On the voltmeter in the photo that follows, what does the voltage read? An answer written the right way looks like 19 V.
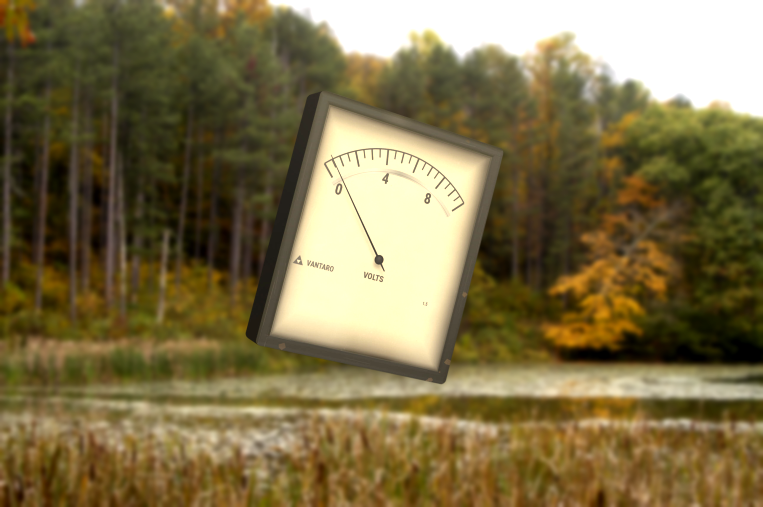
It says 0.5 V
